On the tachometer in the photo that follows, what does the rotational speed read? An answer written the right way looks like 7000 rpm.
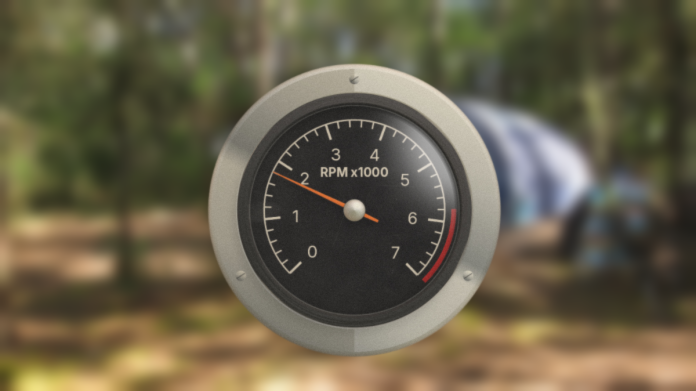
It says 1800 rpm
